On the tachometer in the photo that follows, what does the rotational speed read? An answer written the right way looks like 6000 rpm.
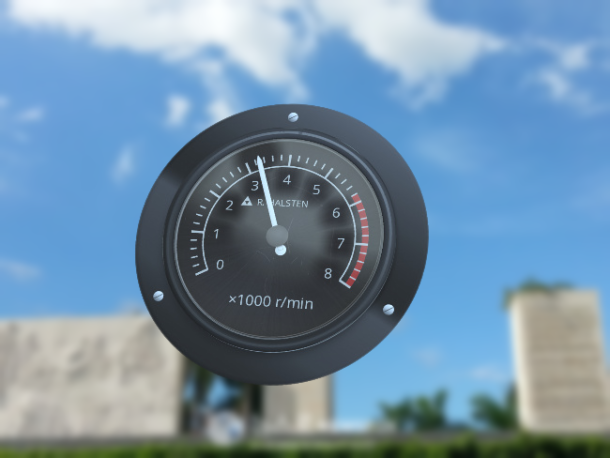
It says 3300 rpm
